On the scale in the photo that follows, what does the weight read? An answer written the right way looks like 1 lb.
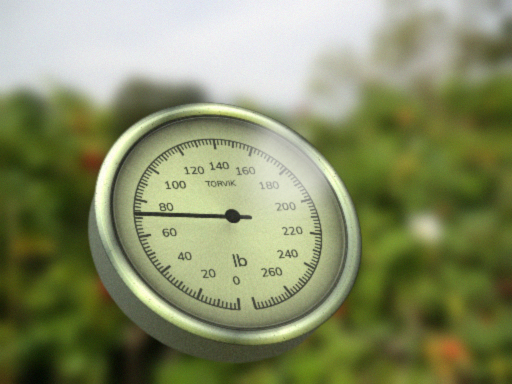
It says 70 lb
